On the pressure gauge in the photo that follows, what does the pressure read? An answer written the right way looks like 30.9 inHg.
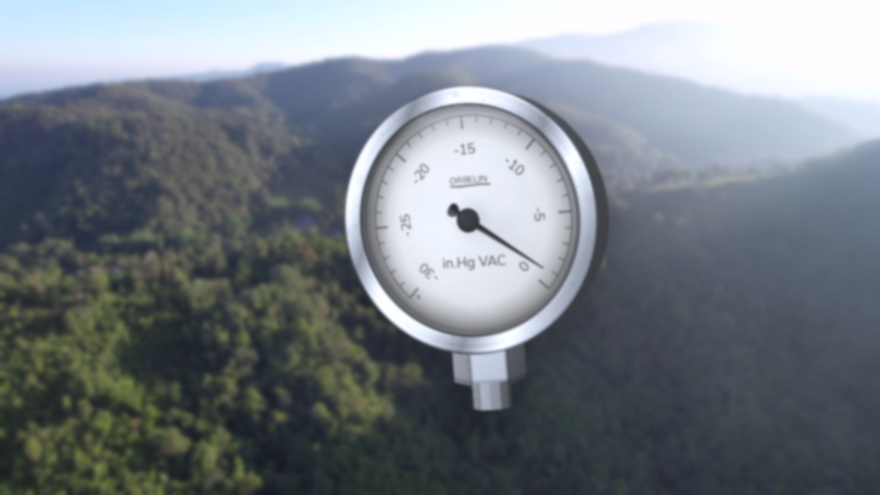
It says -1 inHg
